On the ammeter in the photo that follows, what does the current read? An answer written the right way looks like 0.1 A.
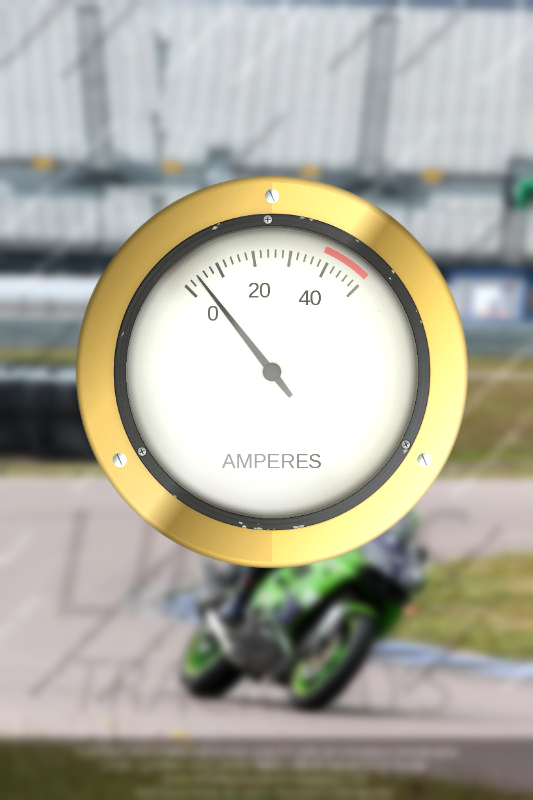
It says 4 A
